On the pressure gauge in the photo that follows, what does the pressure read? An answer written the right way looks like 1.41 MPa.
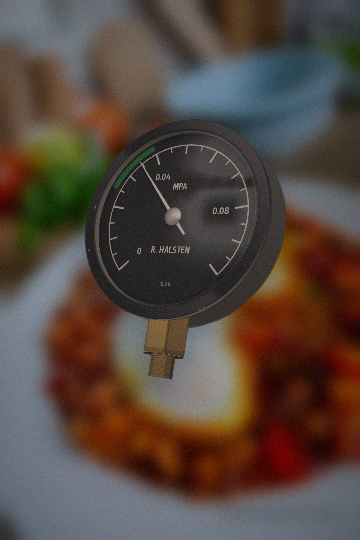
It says 0.035 MPa
